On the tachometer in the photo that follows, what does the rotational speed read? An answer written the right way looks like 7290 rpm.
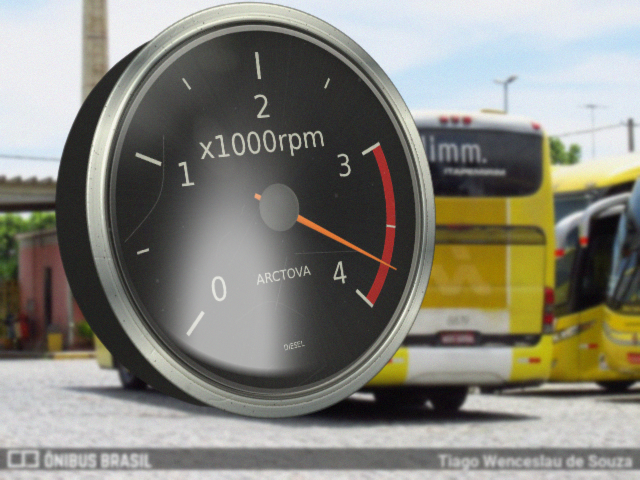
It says 3750 rpm
